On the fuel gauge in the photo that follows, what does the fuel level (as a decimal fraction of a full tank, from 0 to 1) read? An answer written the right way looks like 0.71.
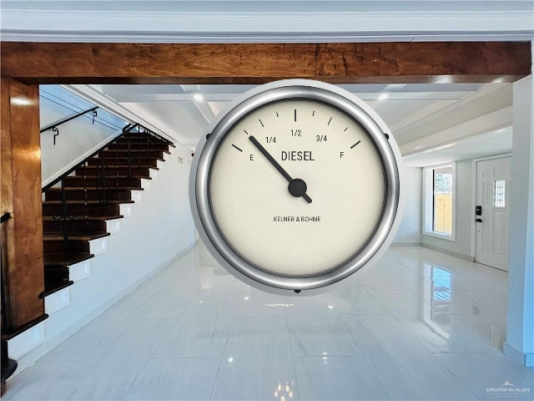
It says 0.125
